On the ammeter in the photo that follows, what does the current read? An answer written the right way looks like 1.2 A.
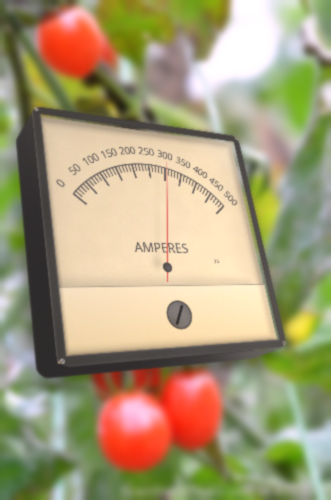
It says 300 A
